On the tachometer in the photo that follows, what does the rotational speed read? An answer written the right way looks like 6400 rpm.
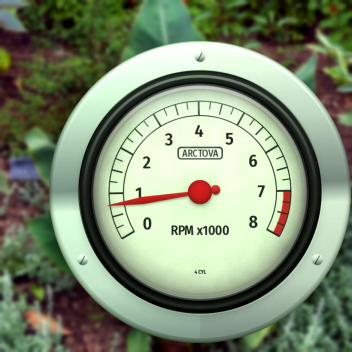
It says 750 rpm
